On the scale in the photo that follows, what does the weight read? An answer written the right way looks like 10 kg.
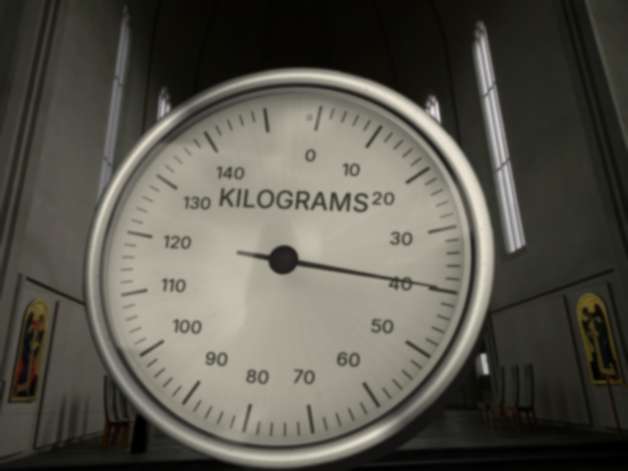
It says 40 kg
